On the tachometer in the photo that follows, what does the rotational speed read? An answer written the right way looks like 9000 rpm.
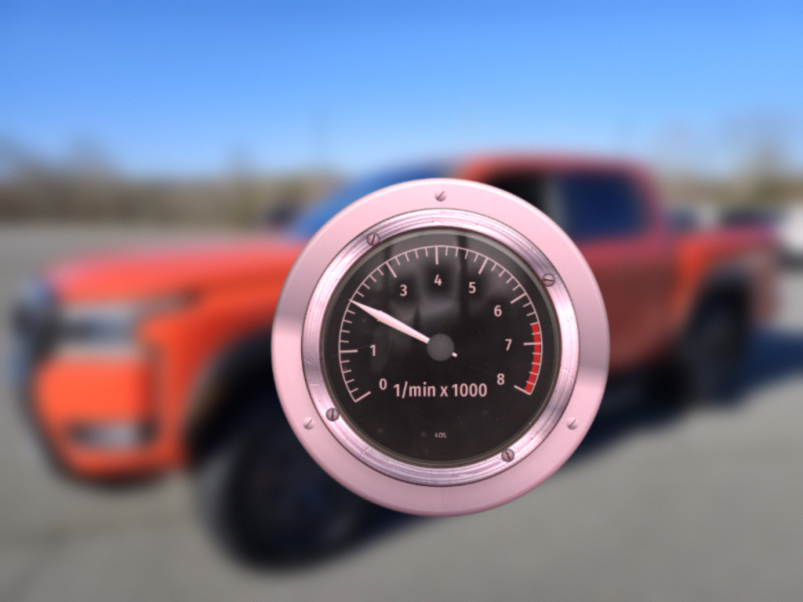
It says 2000 rpm
